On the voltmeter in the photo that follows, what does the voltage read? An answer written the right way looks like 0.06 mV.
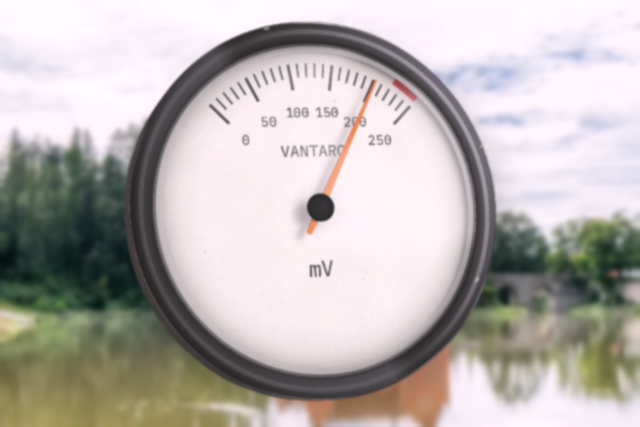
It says 200 mV
